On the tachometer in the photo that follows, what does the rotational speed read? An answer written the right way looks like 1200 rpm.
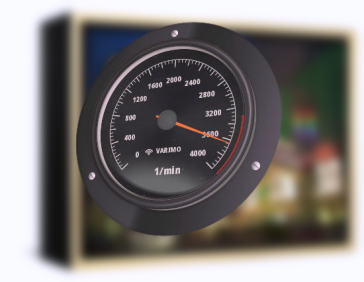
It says 3650 rpm
